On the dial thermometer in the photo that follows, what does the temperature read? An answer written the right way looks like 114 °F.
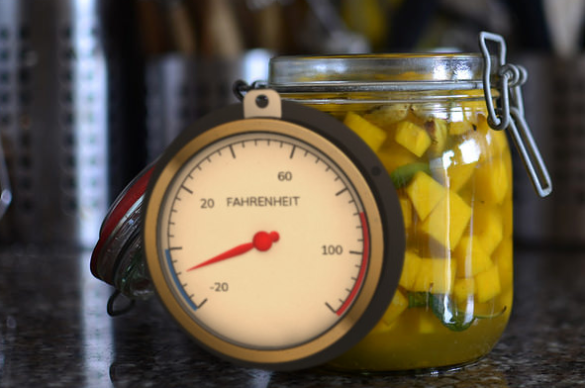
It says -8 °F
